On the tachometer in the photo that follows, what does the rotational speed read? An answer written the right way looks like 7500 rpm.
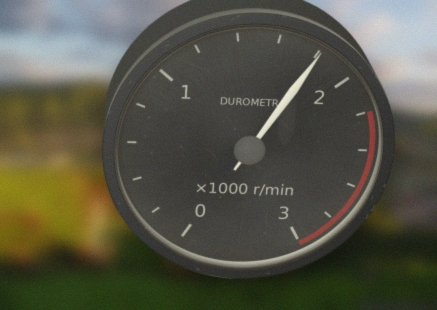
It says 1800 rpm
